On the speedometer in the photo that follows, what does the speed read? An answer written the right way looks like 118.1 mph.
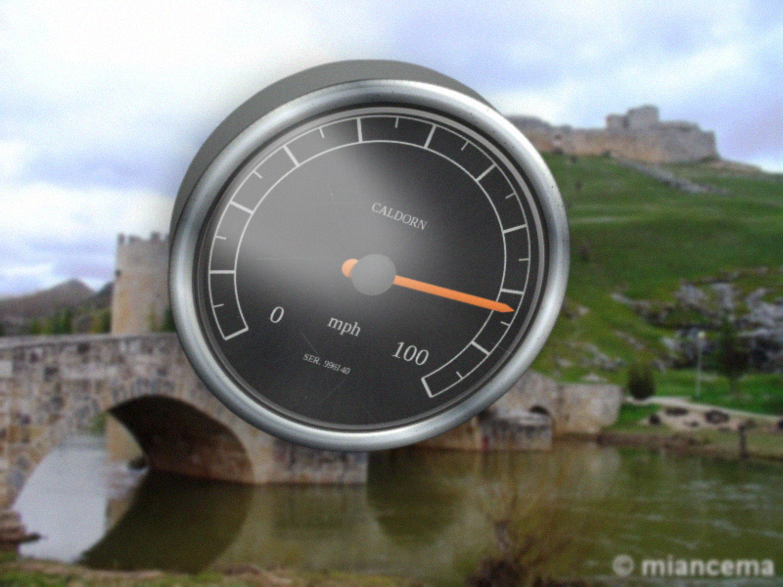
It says 82.5 mph
